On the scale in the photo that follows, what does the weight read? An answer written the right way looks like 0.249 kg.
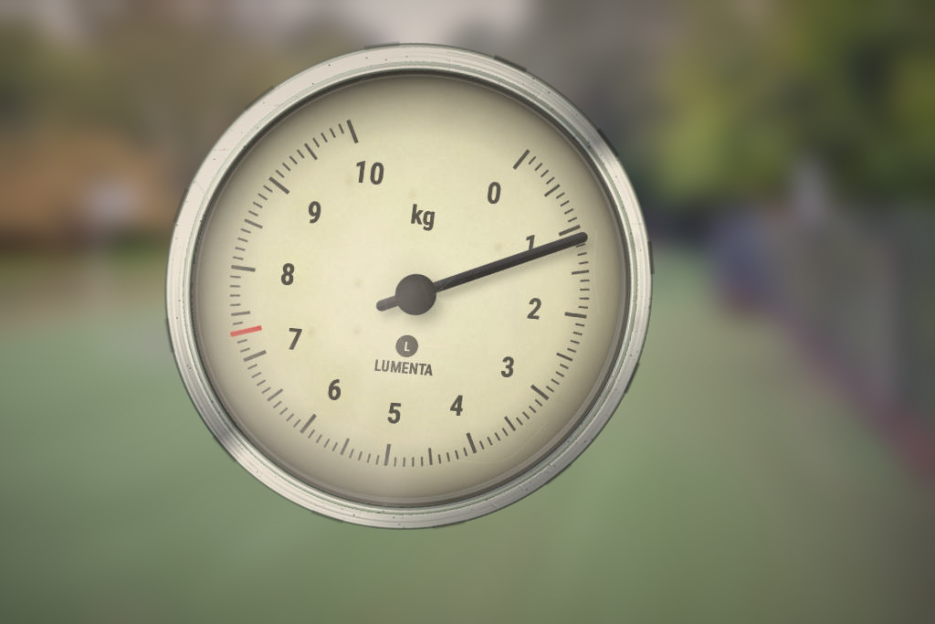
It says 1.1 kg
